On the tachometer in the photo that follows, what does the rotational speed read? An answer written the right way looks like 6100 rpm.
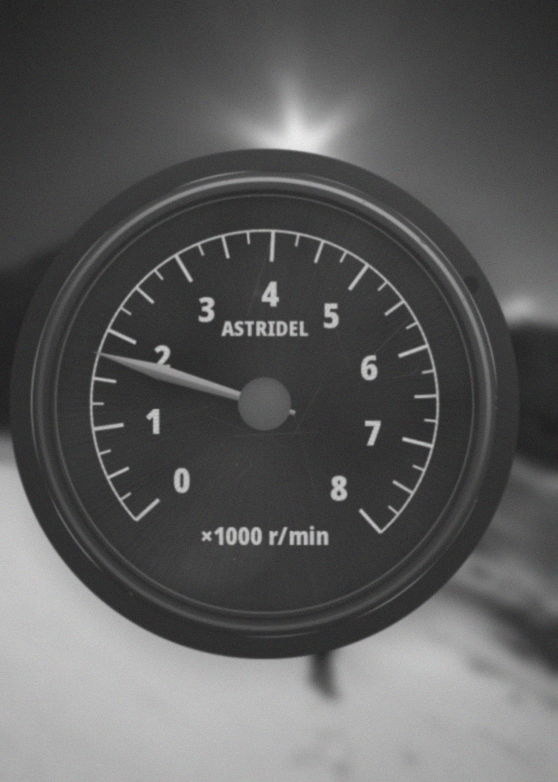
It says 1750 rpm
